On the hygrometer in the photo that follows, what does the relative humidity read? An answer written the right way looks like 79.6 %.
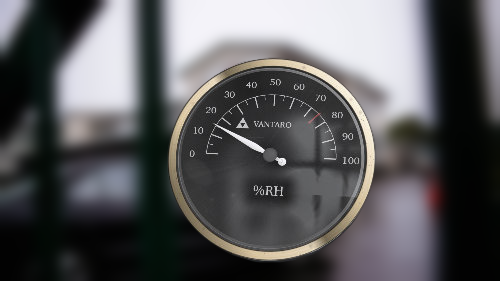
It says 15 %
